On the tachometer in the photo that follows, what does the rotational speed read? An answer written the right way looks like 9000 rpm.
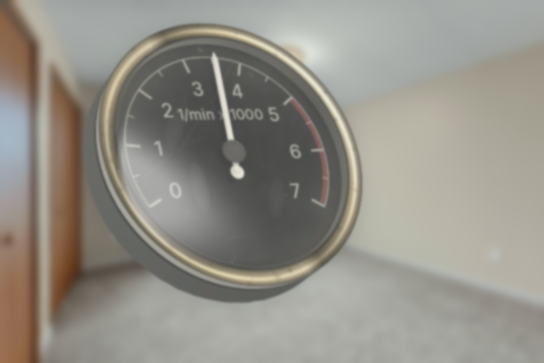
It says 3500 rpm
